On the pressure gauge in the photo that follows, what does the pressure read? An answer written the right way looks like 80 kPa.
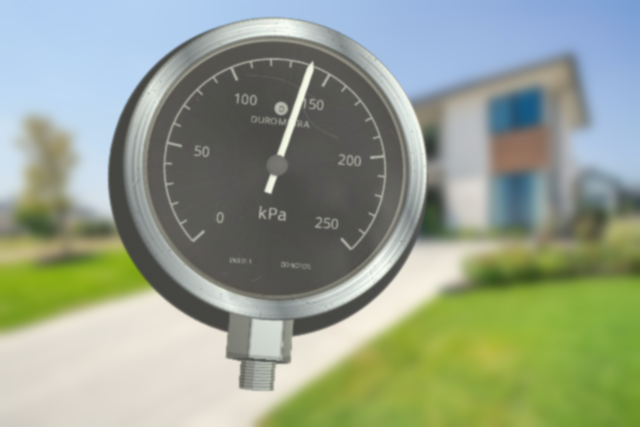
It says 140 kPa
